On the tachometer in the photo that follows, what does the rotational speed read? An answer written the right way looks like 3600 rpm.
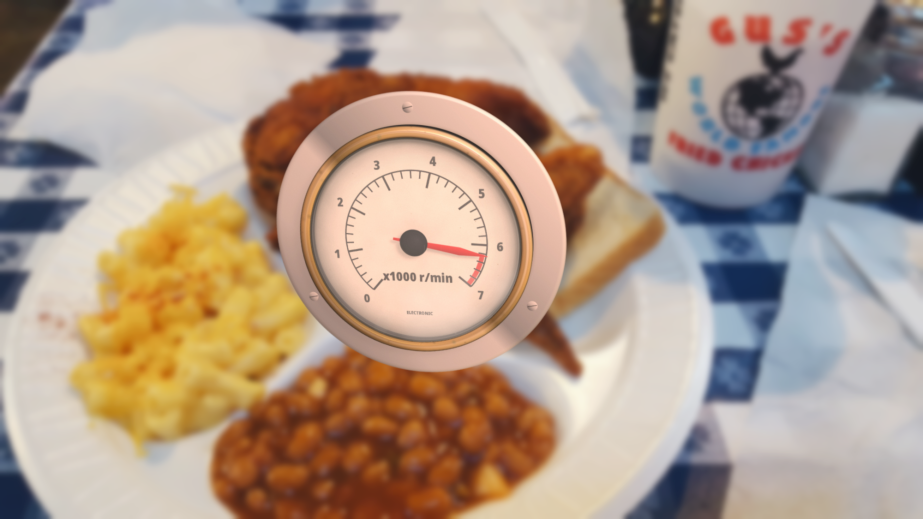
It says 6200 rpm
